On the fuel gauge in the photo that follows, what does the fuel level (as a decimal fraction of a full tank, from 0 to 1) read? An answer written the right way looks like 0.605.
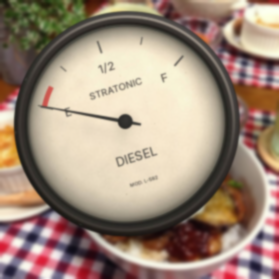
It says 0
